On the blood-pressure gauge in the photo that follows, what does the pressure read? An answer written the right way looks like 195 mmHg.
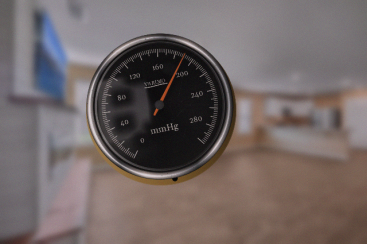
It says 190 mmHg
